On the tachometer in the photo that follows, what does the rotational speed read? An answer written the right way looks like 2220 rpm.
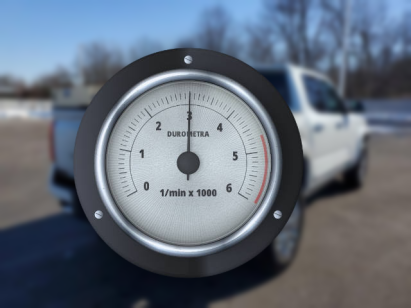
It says 3000 rpm
